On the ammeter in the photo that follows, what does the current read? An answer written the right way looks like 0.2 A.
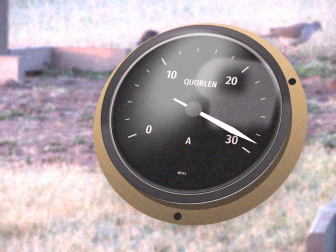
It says 29 A
